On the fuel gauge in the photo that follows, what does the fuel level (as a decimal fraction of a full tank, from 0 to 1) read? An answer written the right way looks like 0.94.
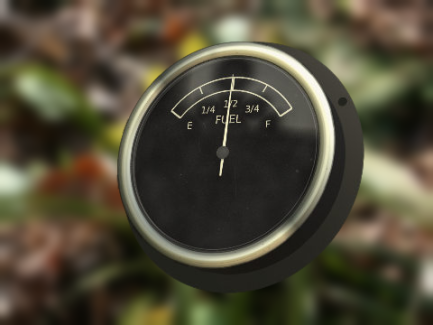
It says 0.5
